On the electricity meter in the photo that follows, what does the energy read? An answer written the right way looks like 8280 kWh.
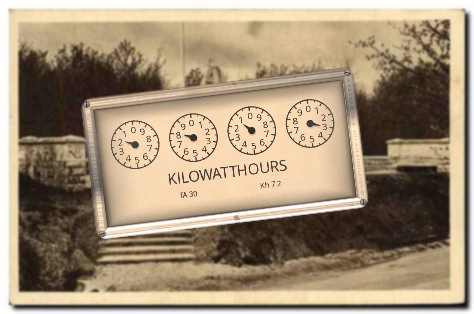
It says 1813 kWh
